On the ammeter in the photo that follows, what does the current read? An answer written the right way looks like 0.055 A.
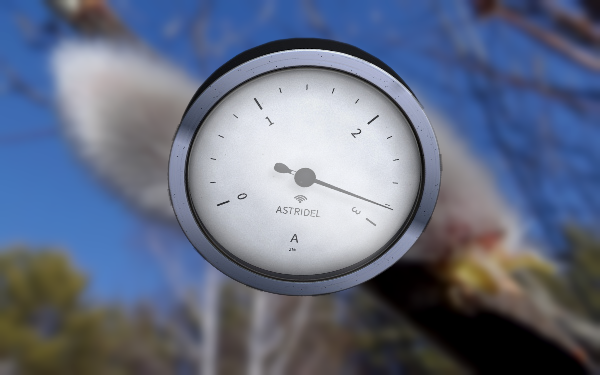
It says 2.8 A
